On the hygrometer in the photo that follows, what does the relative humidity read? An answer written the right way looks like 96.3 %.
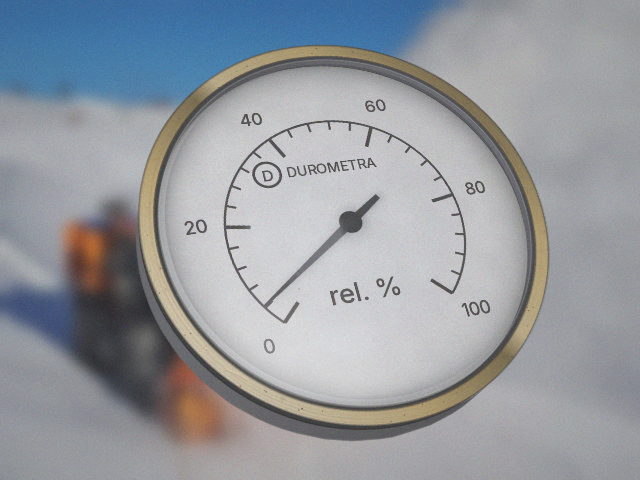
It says 4 %
